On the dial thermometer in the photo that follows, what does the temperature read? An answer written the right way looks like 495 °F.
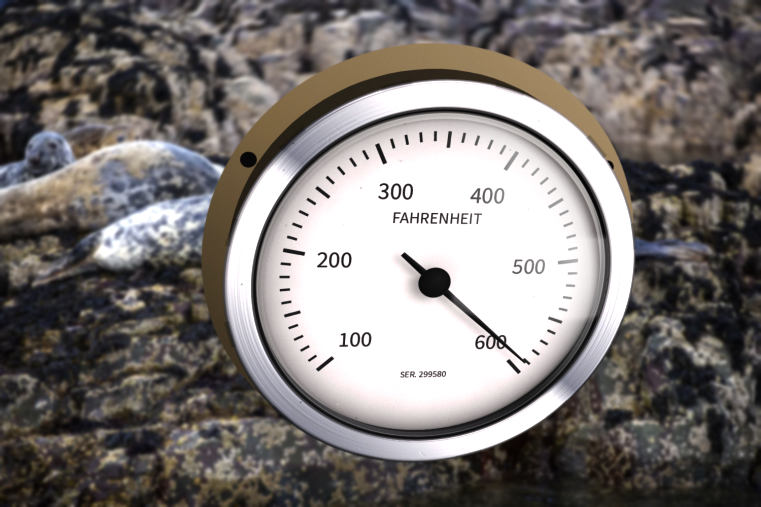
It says 590 °F
